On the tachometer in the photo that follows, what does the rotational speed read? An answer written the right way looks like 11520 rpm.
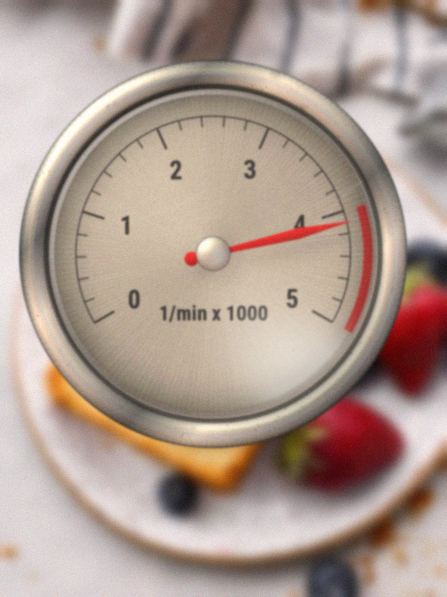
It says 4100 rpm
